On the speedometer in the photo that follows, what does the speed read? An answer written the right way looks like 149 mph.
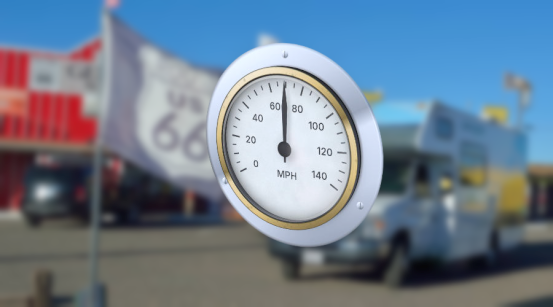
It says 70 mph
